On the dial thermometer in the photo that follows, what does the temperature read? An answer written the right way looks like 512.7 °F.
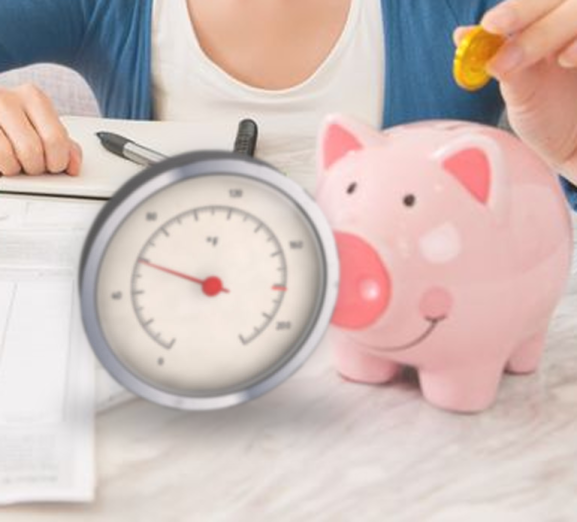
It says 60 °F
